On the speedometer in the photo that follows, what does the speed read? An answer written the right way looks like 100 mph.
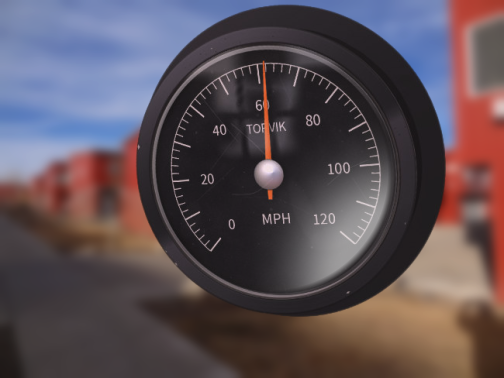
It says 62 mph
